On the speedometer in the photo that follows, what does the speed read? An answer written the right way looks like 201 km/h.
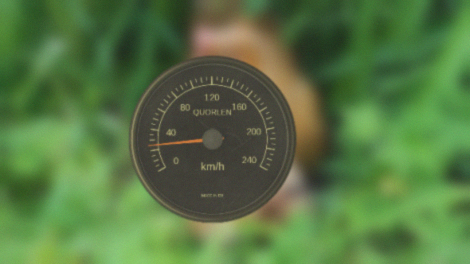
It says 25 km/h
